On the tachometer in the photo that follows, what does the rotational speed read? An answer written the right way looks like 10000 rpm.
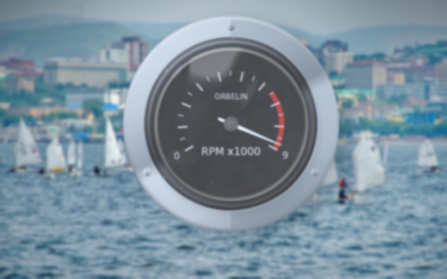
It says 8750 rpm
